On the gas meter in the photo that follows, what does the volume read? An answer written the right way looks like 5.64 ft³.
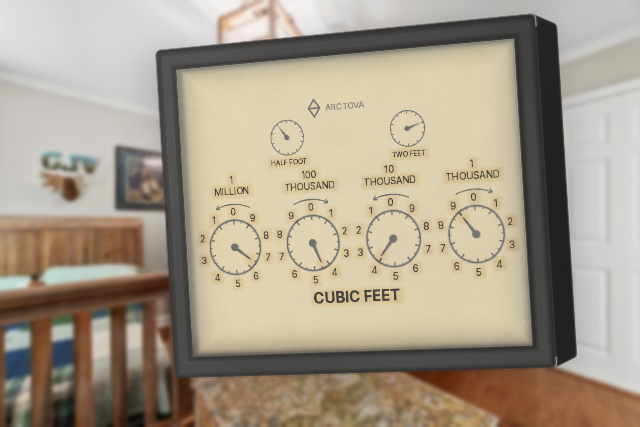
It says 643900 ft³
